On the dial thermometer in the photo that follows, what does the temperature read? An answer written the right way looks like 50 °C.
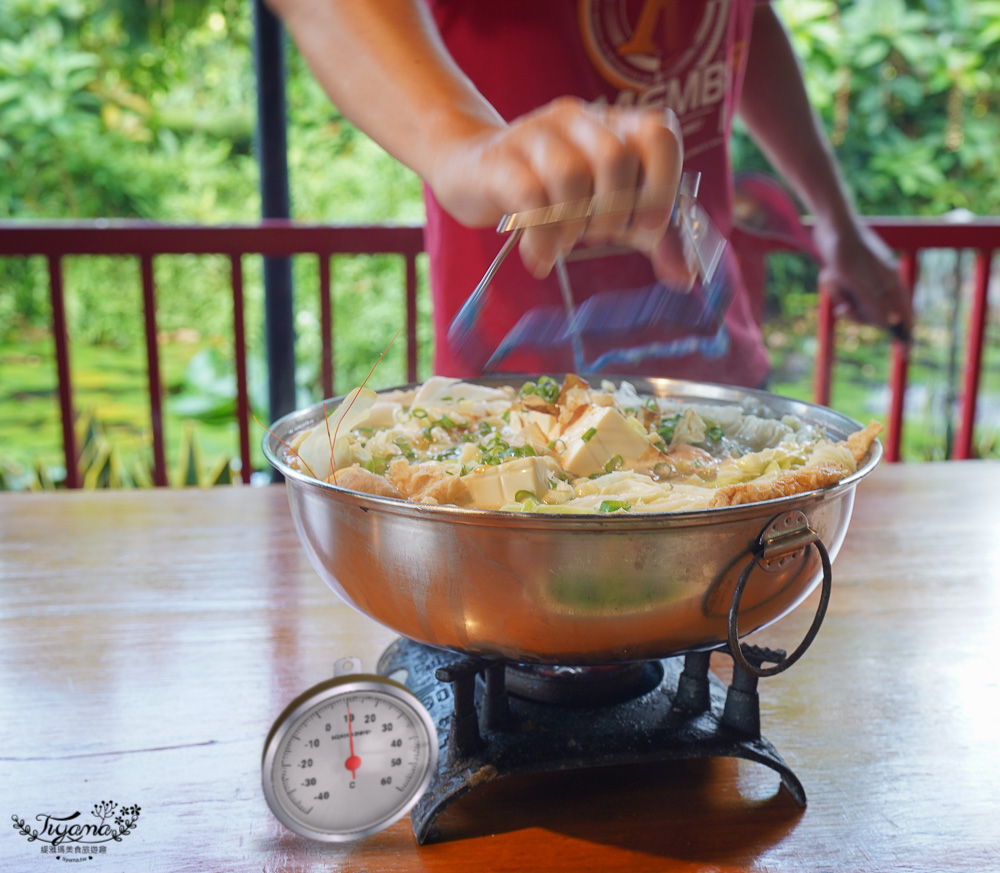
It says 10 °C
